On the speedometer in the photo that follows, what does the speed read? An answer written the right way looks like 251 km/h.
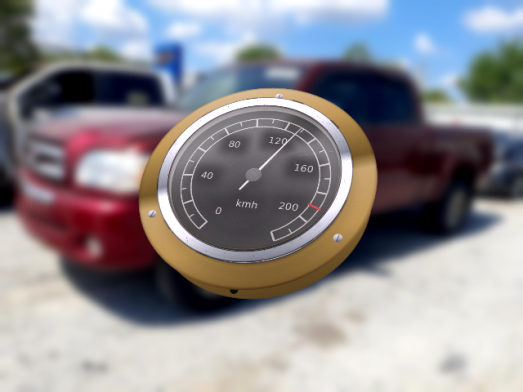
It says 130 km/h
